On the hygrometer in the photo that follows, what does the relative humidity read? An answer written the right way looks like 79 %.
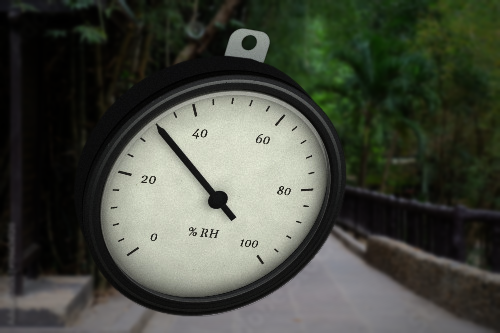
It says 32 %
